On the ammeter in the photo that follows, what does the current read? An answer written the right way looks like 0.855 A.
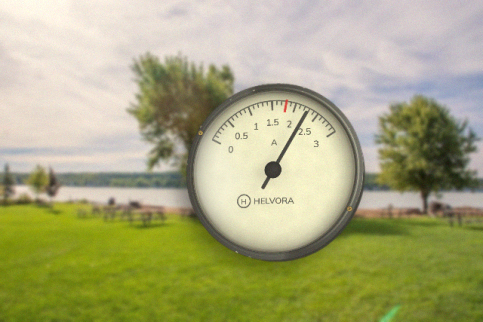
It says 2.3 A
